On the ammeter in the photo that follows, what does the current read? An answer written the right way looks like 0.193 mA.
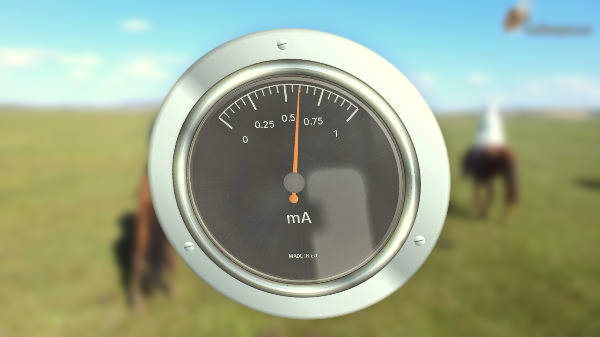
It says 0.6 mA
